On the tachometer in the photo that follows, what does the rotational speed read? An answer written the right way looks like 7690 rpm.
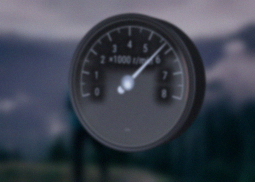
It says 5750 rpm
